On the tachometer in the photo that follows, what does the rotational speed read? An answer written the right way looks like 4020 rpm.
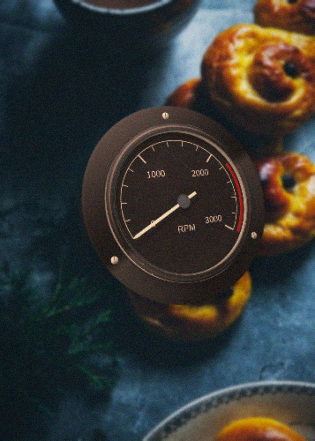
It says 0 rpm
